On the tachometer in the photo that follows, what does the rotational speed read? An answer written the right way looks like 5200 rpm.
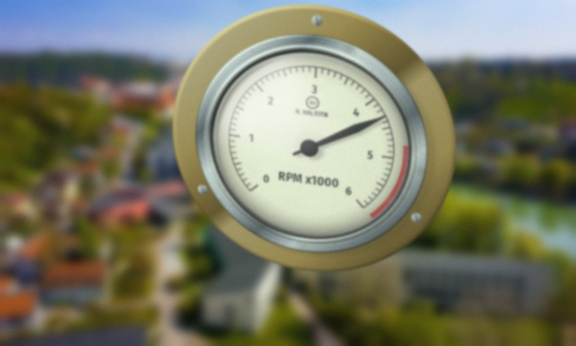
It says 4300 rpm
